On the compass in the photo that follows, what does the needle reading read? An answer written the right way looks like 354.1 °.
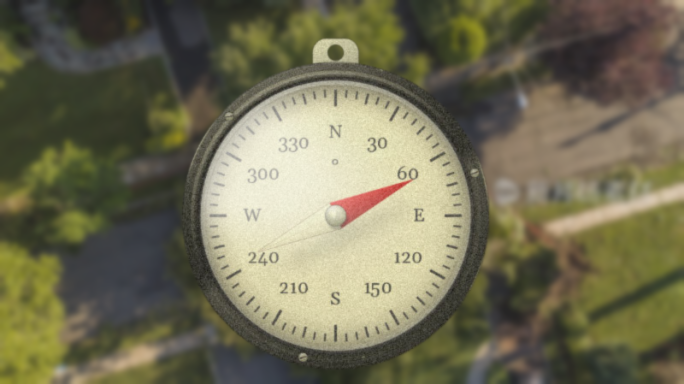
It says 65 °
